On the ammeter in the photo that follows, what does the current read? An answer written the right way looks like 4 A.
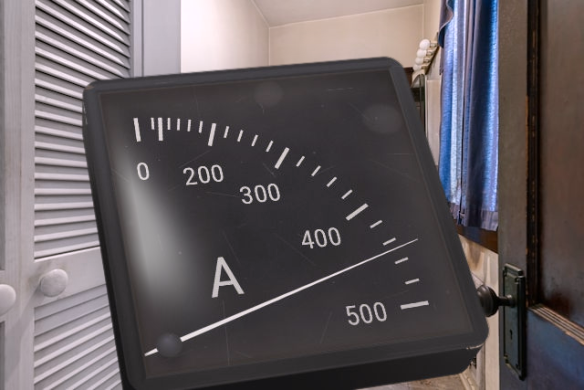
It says 450 A
